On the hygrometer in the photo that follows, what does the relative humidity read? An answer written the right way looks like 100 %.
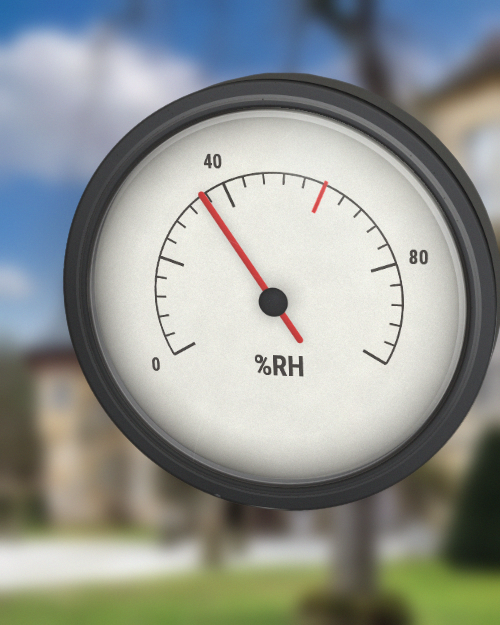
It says 36 %
